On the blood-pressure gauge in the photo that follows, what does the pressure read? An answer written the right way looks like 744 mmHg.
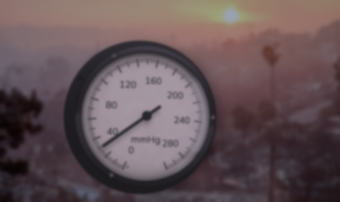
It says 30 mmHg
